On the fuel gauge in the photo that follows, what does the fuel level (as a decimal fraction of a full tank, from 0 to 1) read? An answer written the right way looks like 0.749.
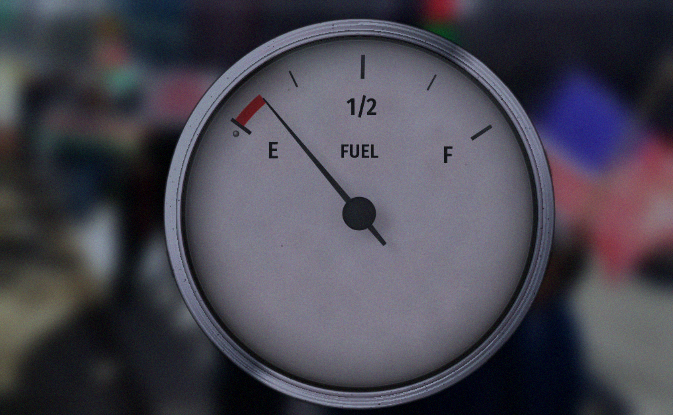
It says 0.125
